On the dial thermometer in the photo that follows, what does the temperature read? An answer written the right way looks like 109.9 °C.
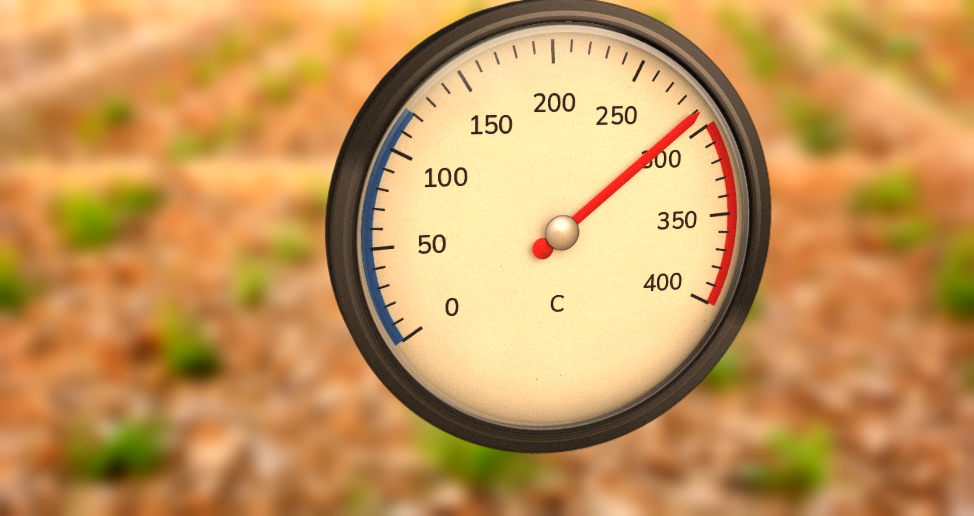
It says 290 °C
